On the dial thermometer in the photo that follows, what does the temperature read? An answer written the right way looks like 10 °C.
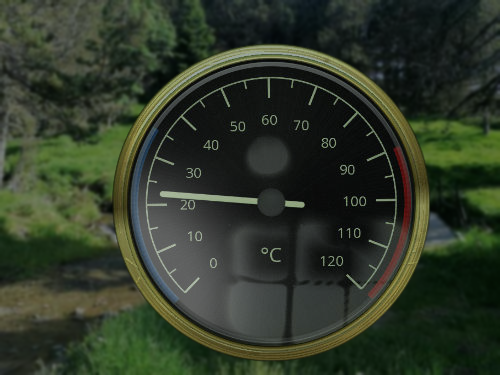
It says 22.5 °C
